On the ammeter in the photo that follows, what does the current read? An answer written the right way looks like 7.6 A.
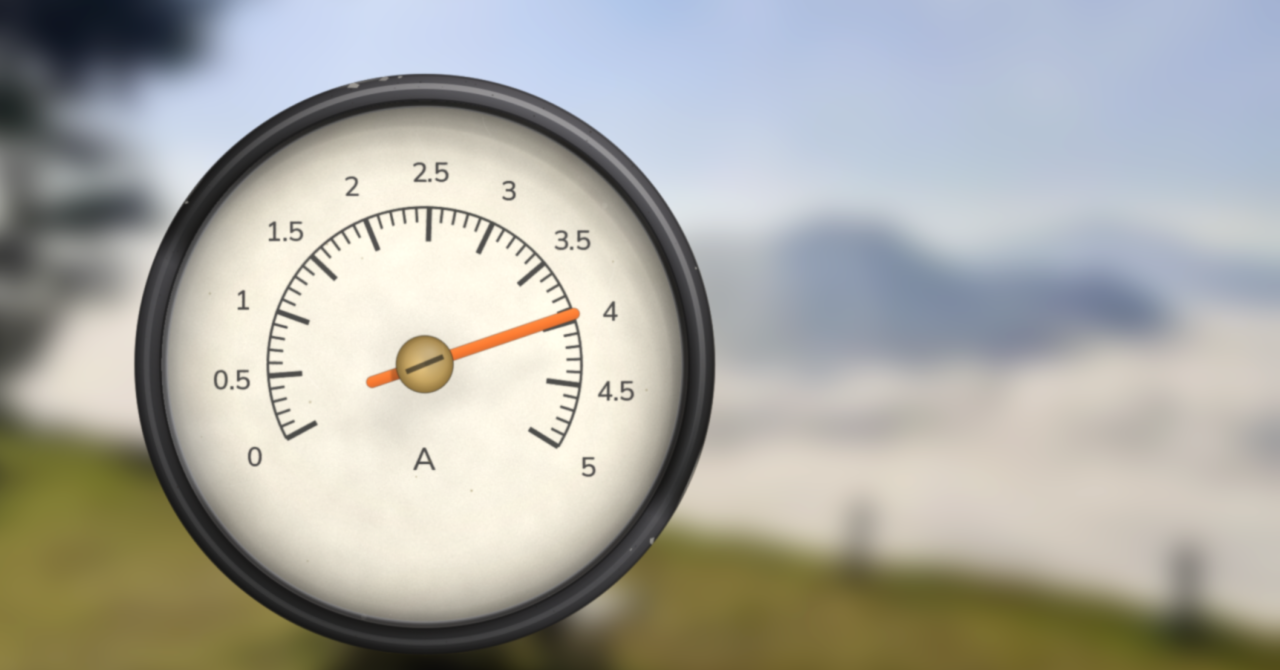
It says 3.95 A
